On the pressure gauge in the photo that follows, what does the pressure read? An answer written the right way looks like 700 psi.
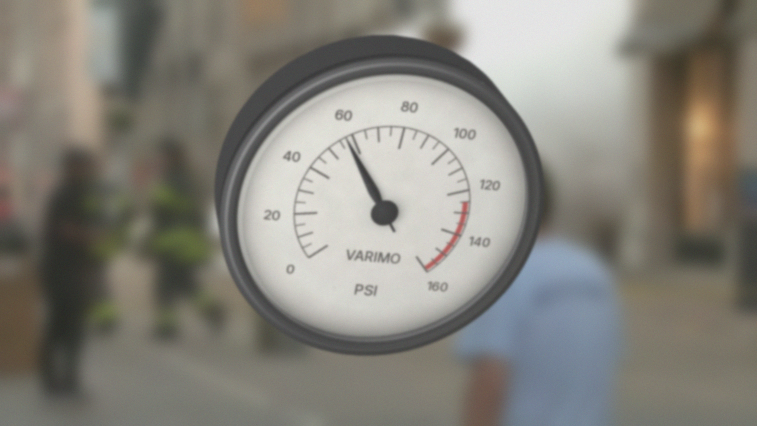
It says 57.5 psi
